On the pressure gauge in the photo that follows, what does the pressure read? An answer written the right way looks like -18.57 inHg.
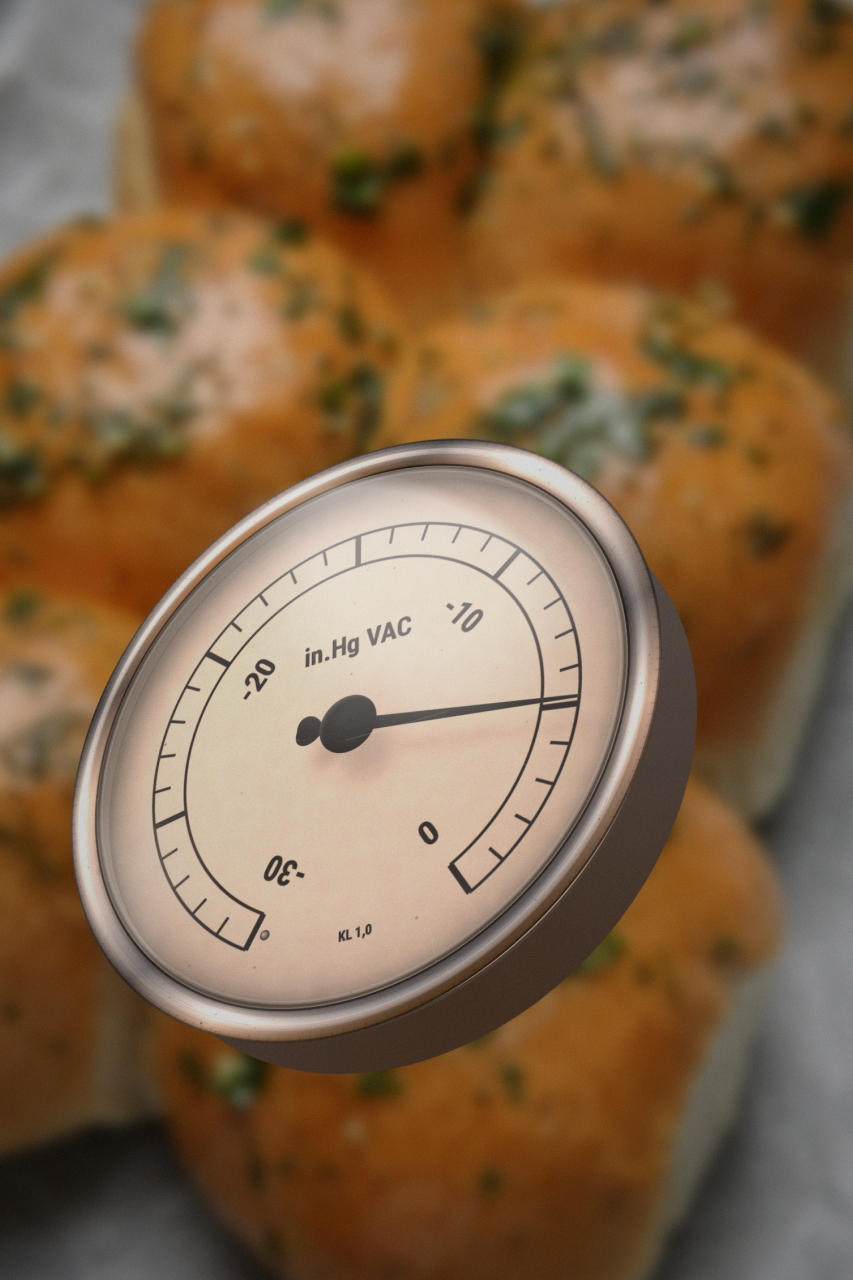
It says -5 inHg
